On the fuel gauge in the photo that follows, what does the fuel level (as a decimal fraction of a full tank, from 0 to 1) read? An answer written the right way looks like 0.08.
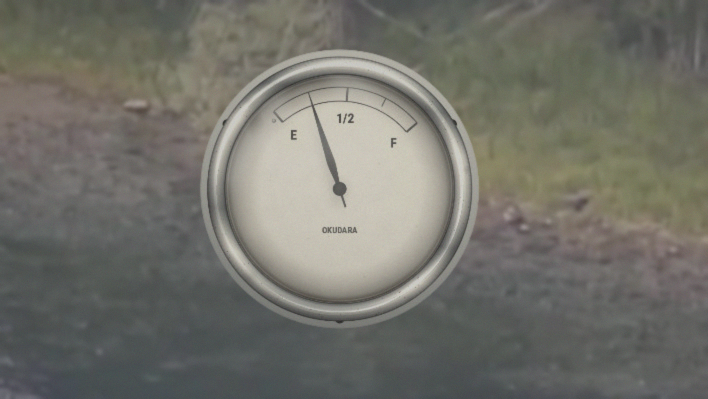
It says 0.25
